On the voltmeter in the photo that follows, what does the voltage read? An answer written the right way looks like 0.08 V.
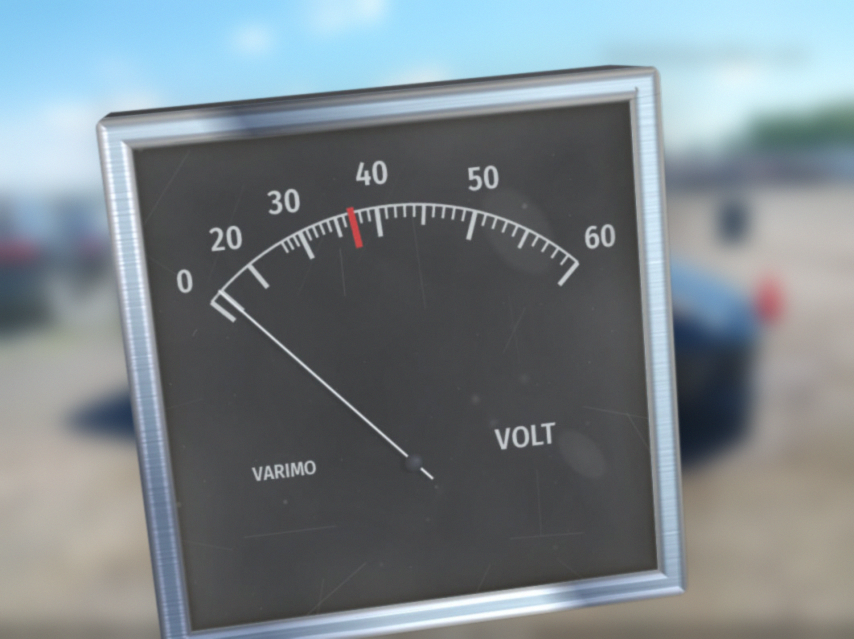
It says 10 V
